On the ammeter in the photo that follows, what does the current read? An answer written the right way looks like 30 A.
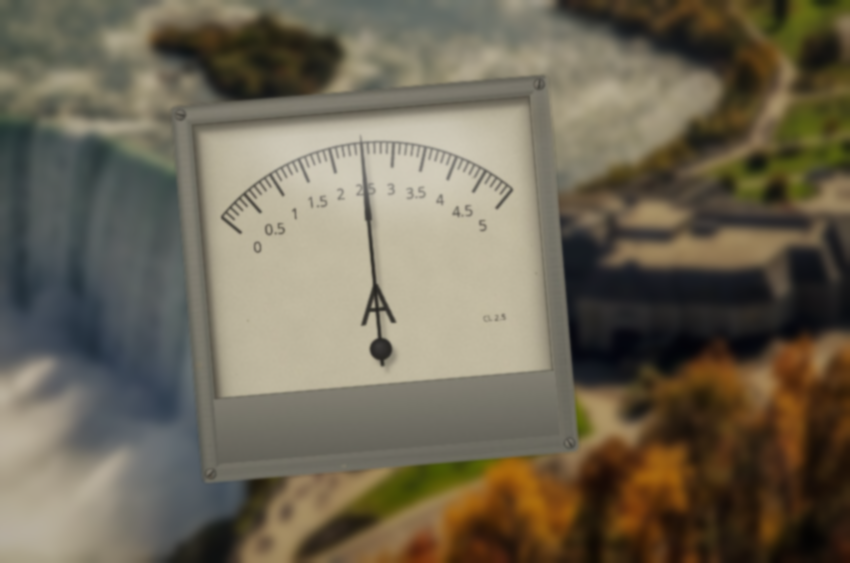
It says 2.5 A
